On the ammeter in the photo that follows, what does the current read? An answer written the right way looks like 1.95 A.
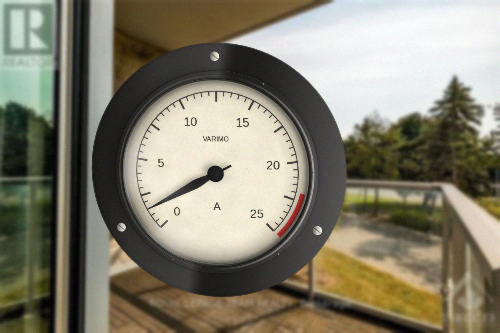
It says 1.5 A
